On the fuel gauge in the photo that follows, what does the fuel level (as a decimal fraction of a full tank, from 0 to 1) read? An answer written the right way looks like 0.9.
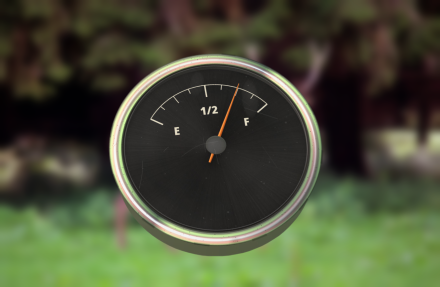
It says 0.75
